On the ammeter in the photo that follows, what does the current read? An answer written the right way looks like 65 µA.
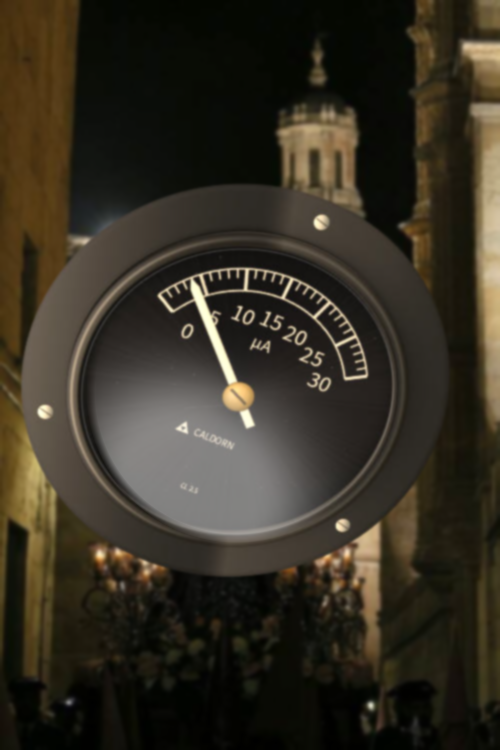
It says 4 µA
